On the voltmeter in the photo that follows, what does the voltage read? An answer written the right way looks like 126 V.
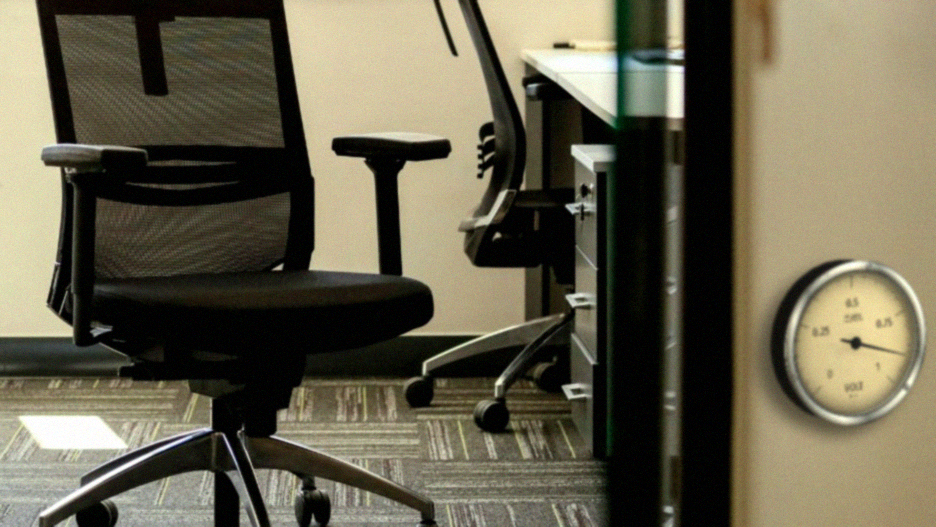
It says 0.9 V
